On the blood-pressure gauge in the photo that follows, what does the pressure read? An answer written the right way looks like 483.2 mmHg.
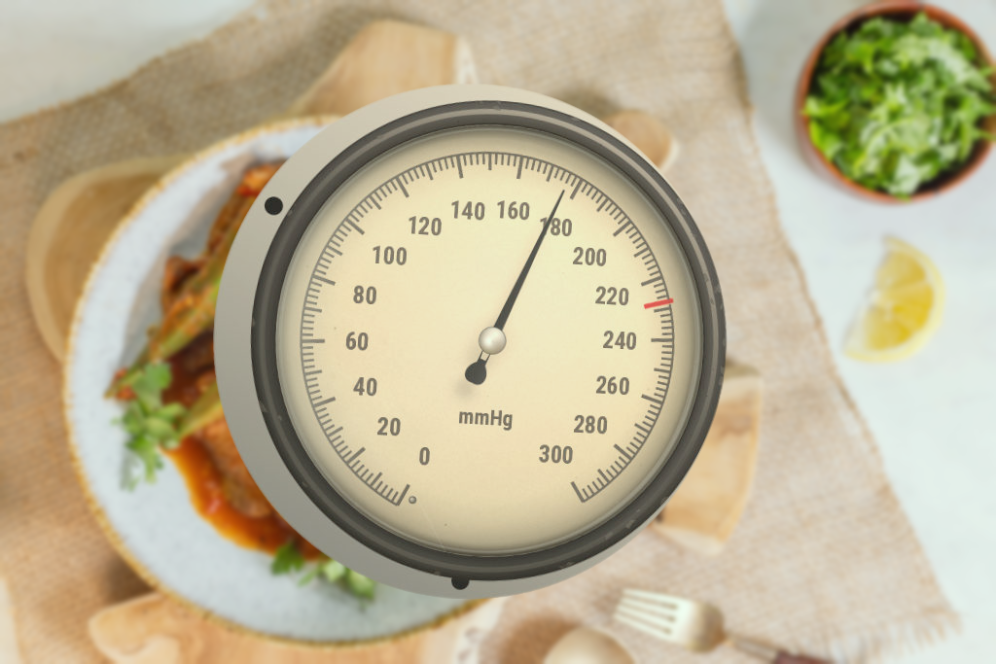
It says 176 mmHg
